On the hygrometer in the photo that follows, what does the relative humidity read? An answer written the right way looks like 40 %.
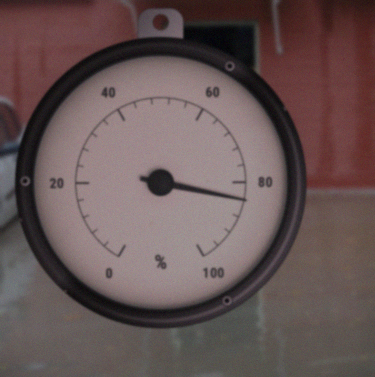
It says 84 %
